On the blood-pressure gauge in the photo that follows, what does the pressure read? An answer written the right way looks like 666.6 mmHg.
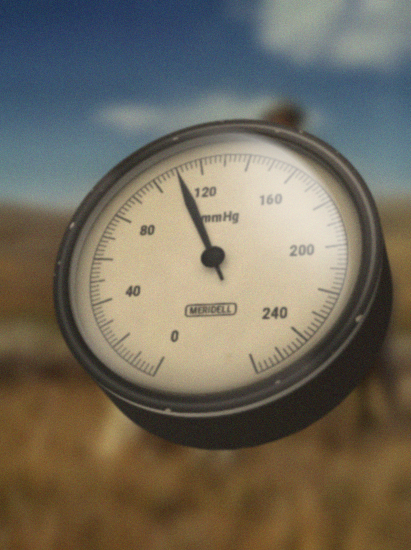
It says 110 mmHg
